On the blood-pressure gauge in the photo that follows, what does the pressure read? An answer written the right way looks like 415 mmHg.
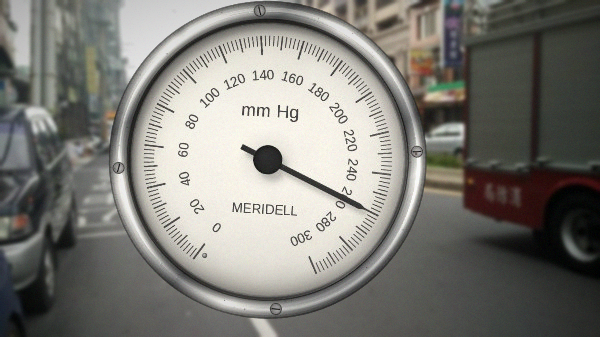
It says 260 mmHg
